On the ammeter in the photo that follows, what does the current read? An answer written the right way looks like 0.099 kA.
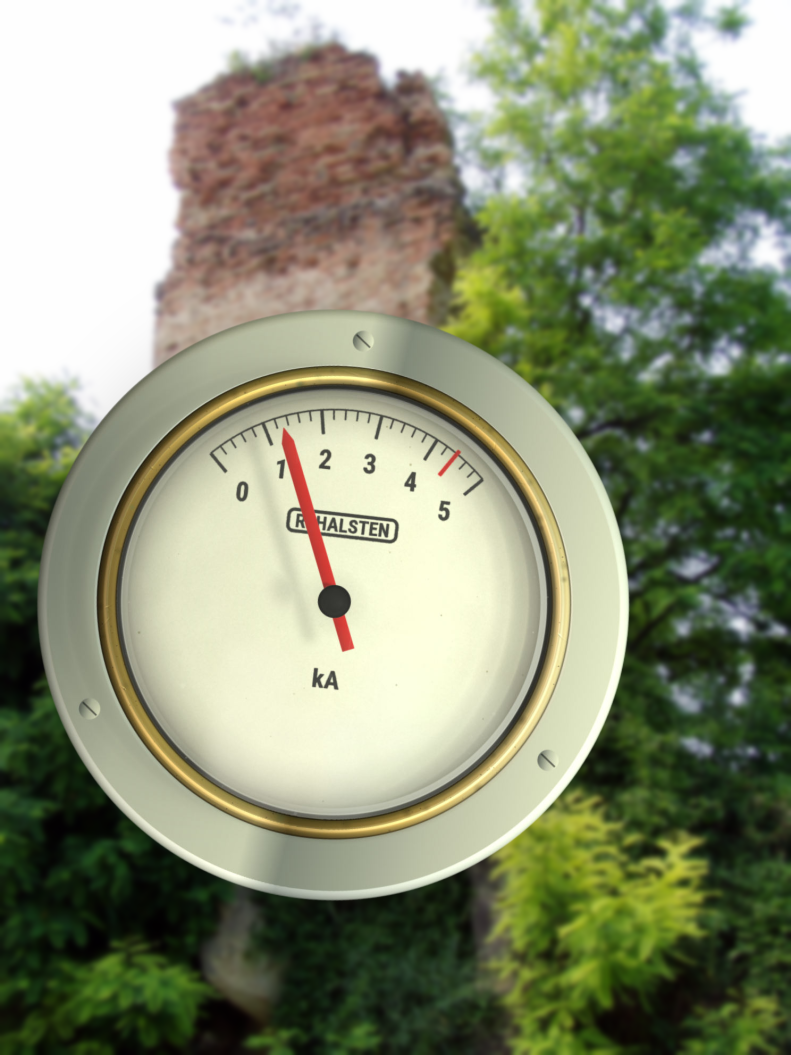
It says 1.3 kA
